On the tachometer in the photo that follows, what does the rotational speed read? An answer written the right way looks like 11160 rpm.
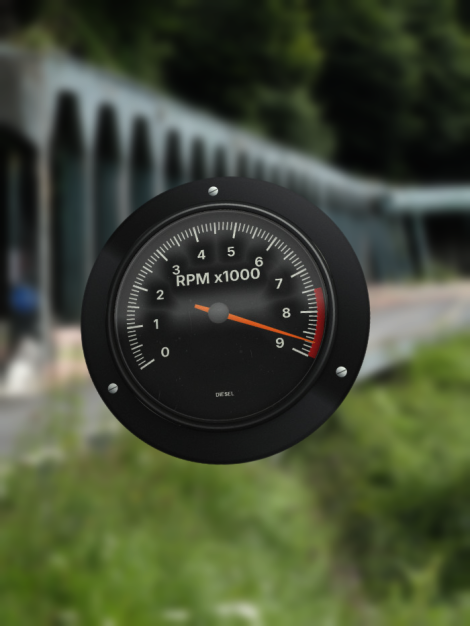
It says 8700 rpm
